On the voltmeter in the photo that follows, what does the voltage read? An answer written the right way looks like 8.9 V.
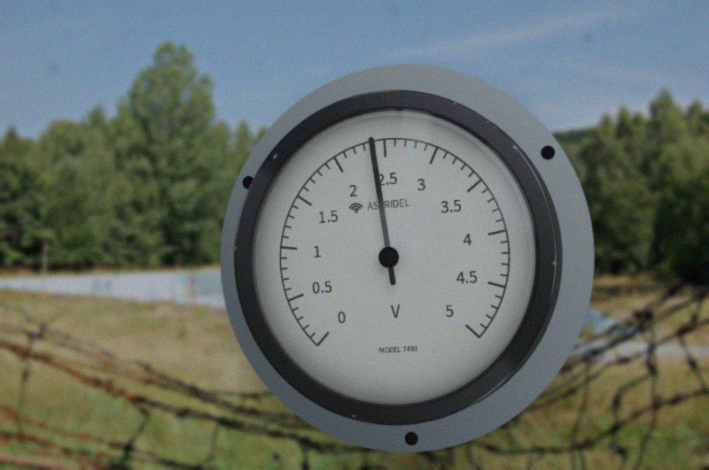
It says 2.4 V
